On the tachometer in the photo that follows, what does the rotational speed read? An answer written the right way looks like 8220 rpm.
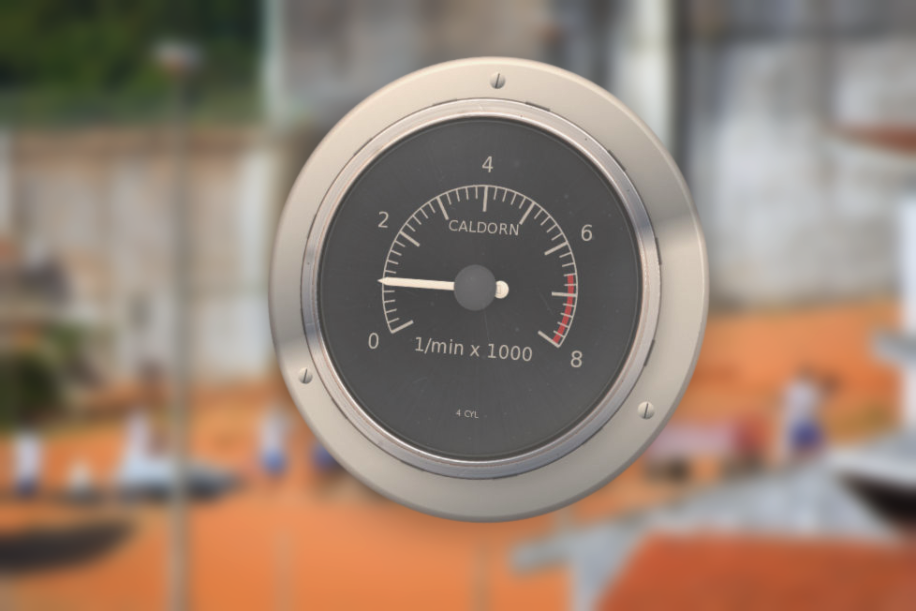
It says 1000 rpm
